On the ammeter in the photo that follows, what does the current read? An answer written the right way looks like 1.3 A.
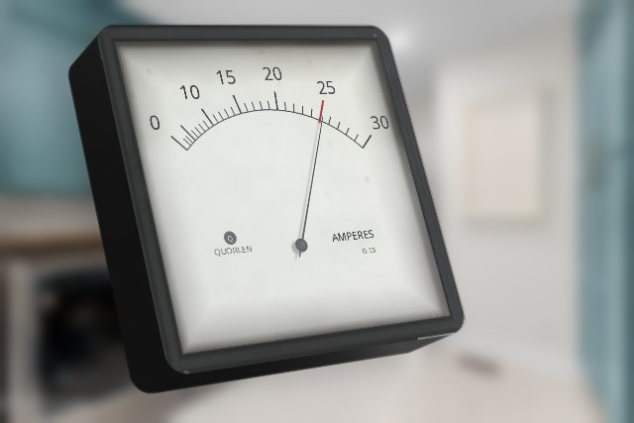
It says 25 A
